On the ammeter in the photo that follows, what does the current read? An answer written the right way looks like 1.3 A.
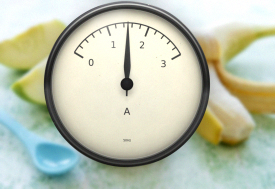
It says 1.5 A
